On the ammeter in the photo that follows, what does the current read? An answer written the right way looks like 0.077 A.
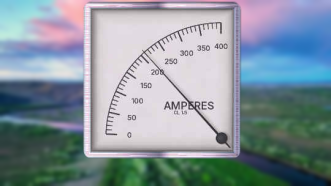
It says 210 A
